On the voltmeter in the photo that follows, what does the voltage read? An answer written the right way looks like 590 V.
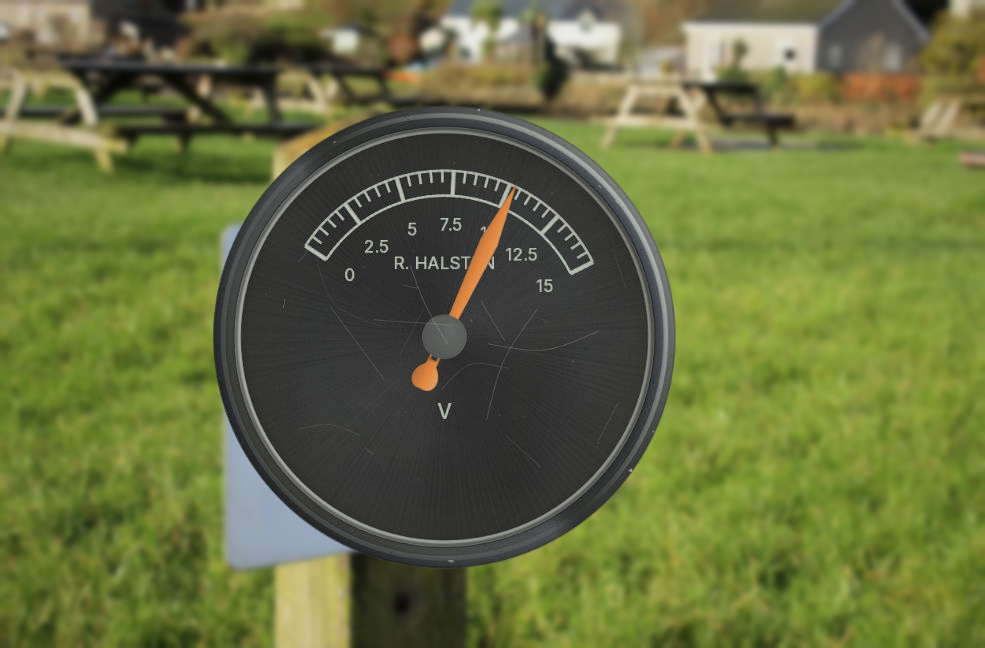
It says 10.25 V
